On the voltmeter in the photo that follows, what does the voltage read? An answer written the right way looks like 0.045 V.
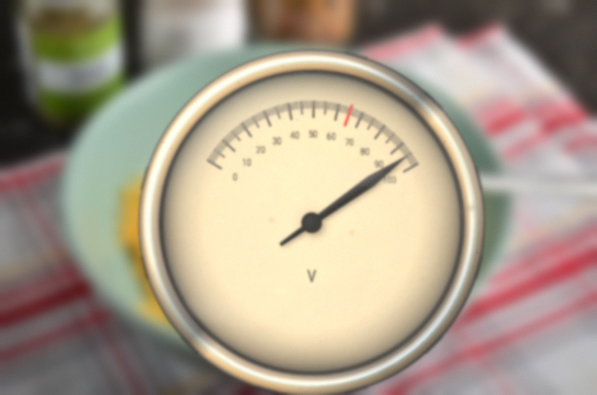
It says 95 V
